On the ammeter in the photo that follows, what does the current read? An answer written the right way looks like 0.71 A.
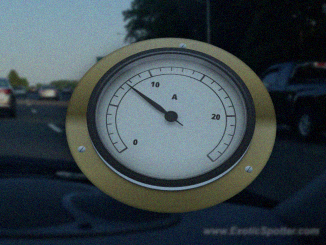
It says 7.5 A
